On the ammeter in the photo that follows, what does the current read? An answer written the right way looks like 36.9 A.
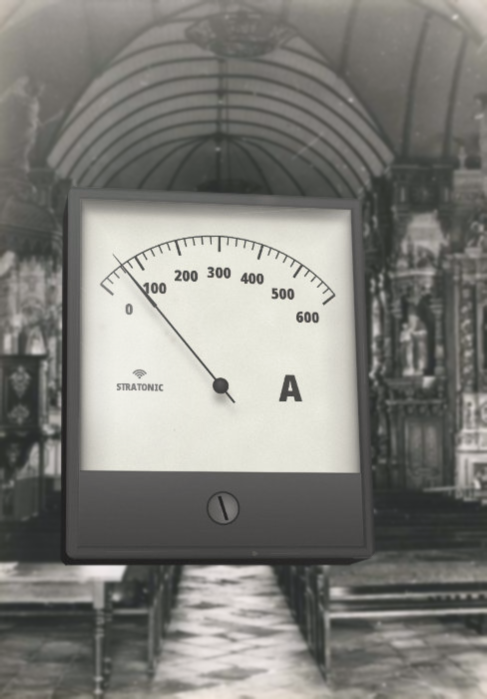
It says 60 A
